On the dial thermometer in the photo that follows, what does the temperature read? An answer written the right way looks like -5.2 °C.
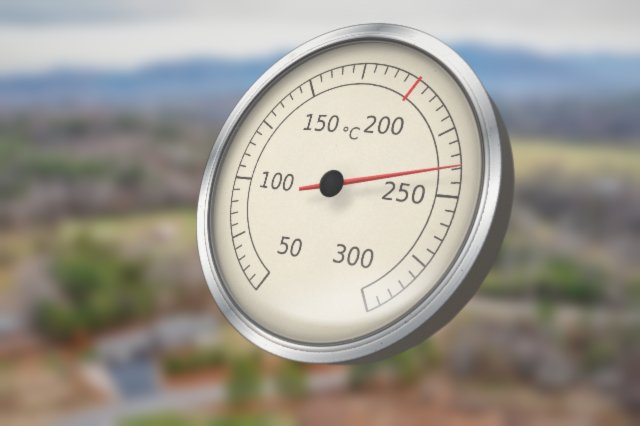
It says 240 °C
